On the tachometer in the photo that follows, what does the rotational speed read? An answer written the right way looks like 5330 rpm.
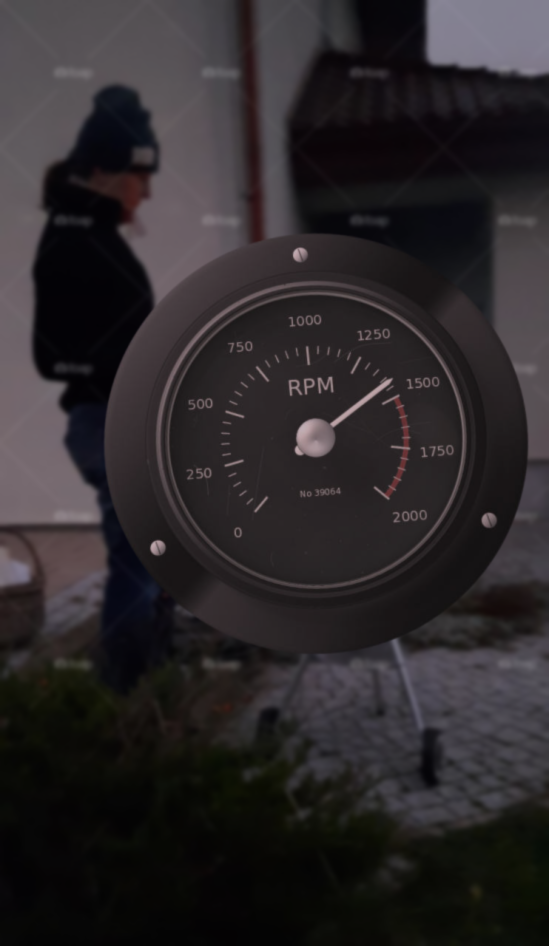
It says 1425 rpm
